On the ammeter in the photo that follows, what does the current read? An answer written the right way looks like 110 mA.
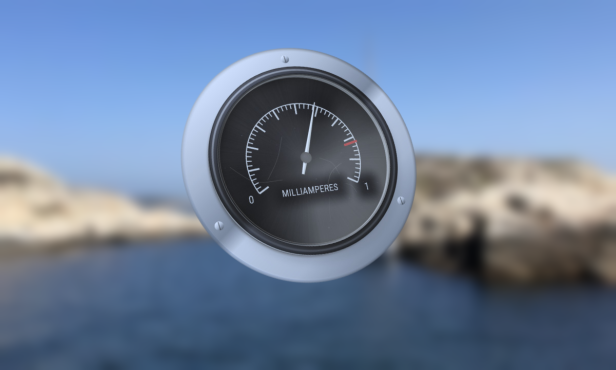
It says 0.58 mA
